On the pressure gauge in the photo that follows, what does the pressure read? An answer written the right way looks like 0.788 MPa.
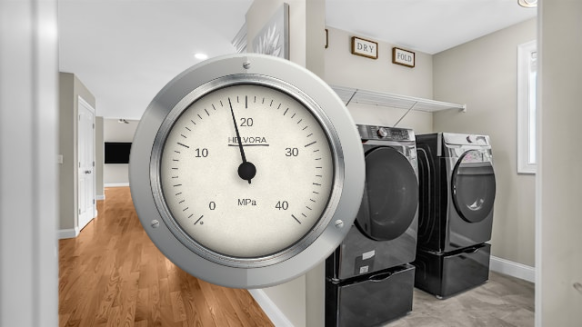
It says 18 MPa
